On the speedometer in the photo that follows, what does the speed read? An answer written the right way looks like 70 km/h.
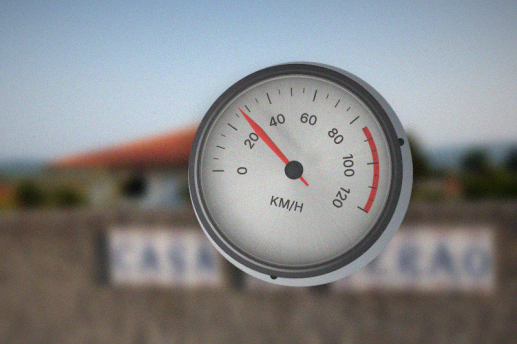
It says 27.5 km/h
